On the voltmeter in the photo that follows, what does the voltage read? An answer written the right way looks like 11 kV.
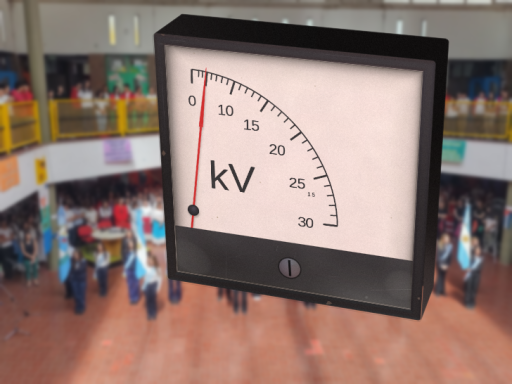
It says 5 kV
